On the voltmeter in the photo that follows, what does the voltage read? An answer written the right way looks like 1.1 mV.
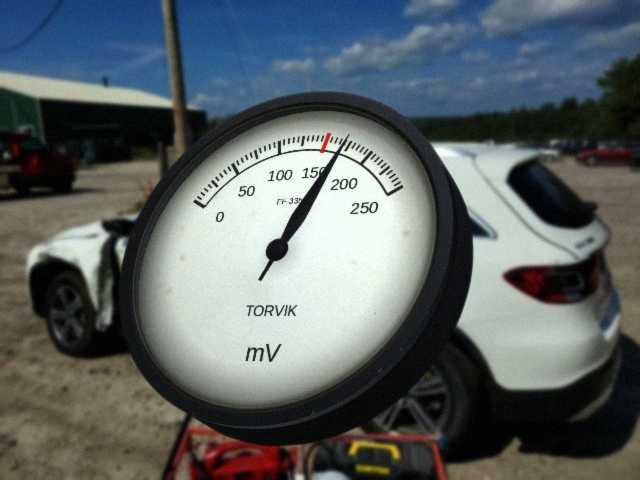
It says 175 mV
